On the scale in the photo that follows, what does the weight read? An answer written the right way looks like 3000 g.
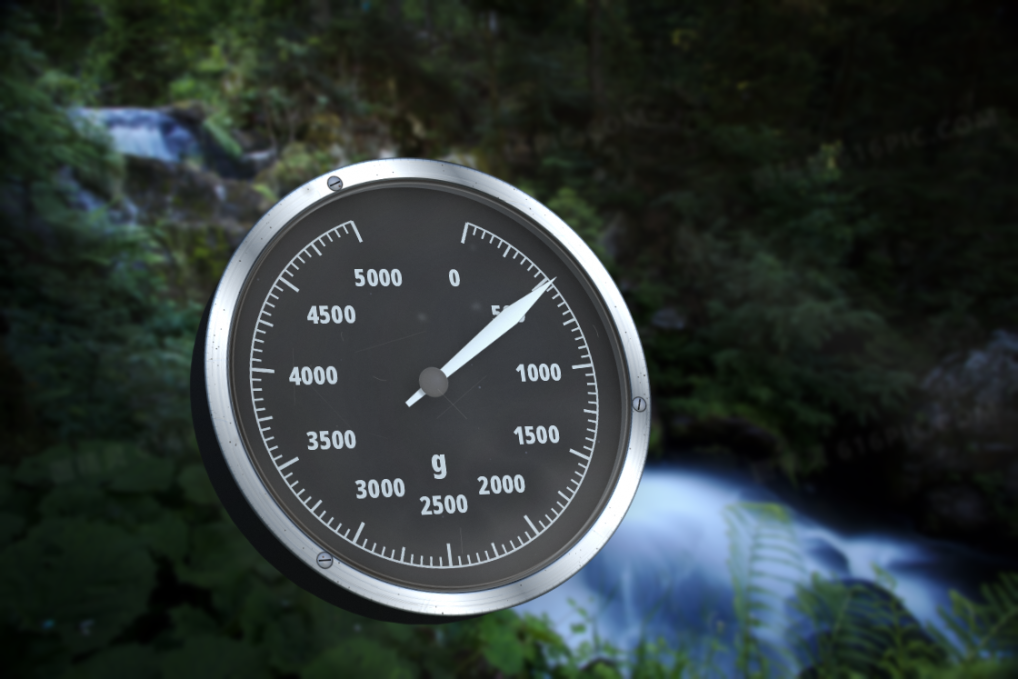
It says 525 g
